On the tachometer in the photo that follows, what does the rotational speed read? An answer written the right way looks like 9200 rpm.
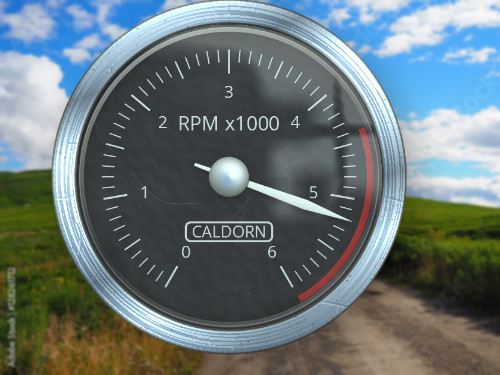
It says 5200 rpm
